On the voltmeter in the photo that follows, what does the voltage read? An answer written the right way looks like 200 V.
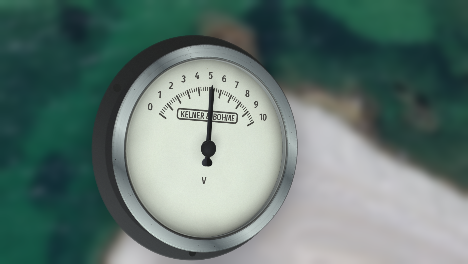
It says 5 V
